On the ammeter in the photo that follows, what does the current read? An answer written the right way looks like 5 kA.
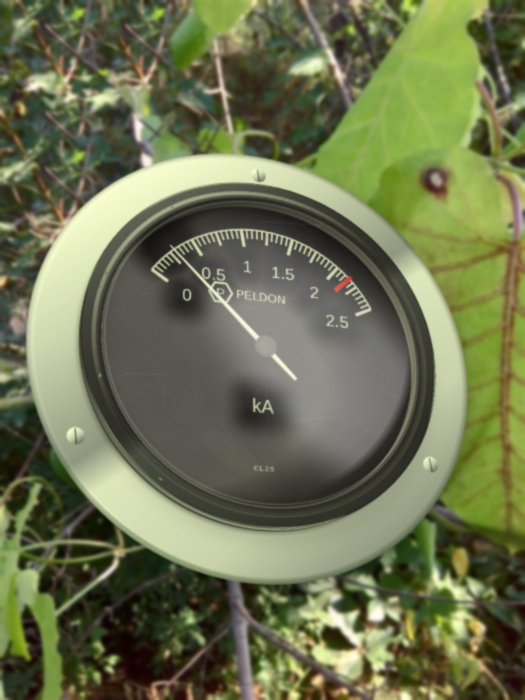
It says 0.25 kA
